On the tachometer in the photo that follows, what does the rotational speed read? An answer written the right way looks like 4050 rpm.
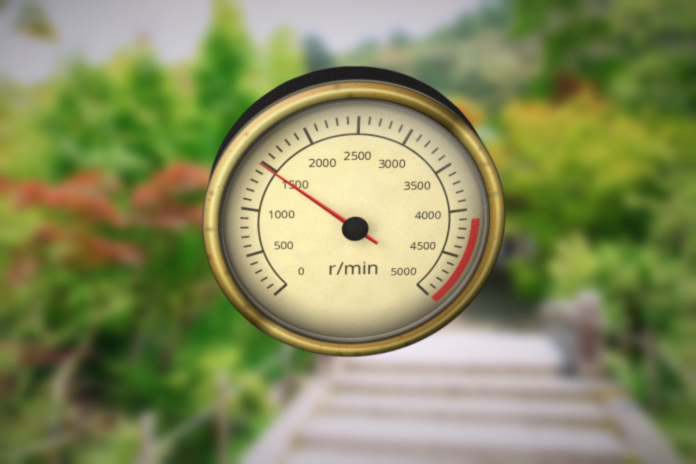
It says 1500 rpm
